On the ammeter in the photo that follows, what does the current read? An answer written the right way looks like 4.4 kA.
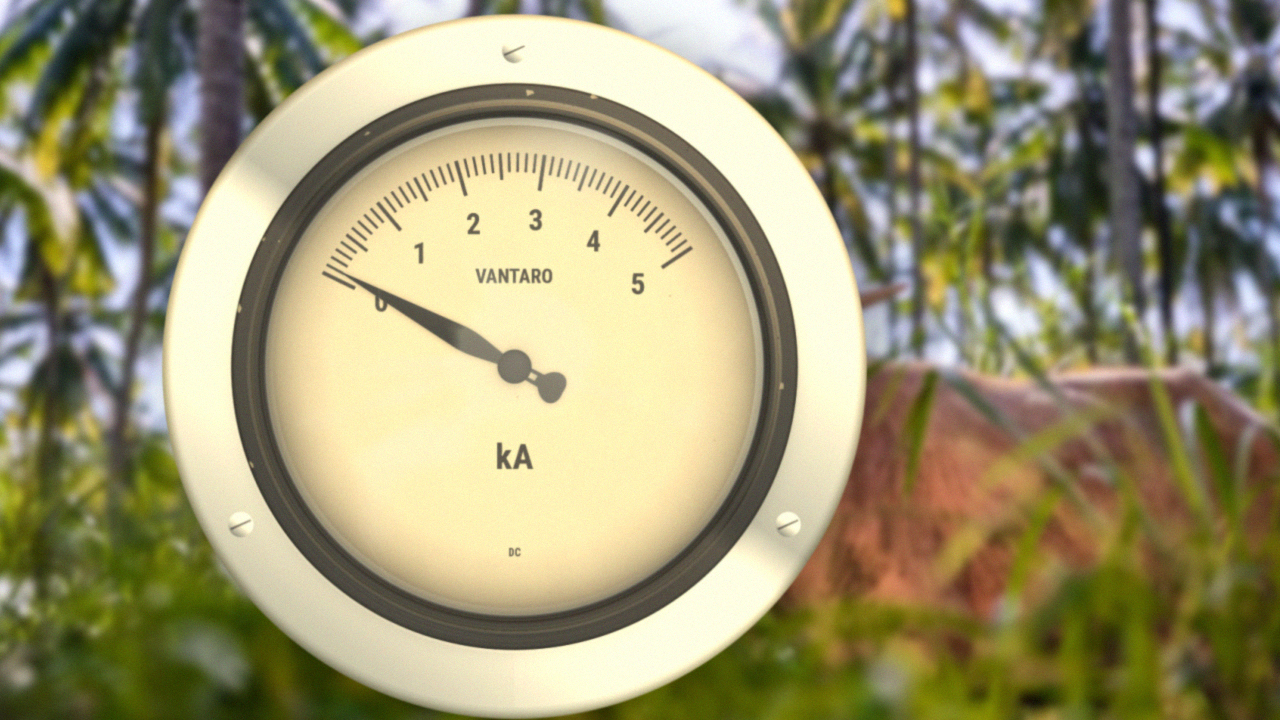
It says 0.1 kA
